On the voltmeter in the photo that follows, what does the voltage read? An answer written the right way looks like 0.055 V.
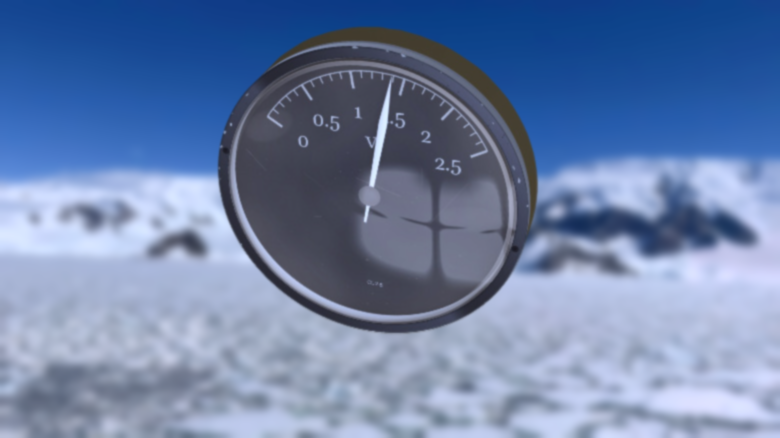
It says 1.4 V
